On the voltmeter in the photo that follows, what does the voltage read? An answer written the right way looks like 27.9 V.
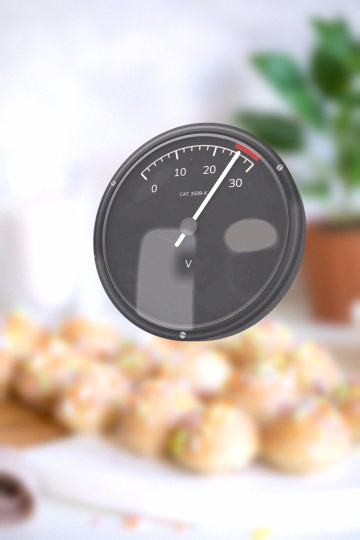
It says 26 V
